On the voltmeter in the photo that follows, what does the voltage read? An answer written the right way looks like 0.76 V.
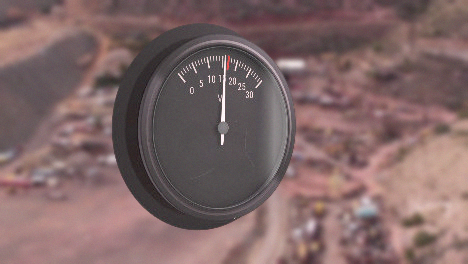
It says 15 V
